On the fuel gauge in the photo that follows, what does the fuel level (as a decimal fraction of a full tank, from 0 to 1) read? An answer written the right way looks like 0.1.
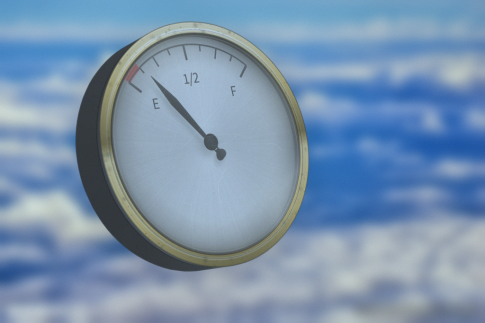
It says 0.125
